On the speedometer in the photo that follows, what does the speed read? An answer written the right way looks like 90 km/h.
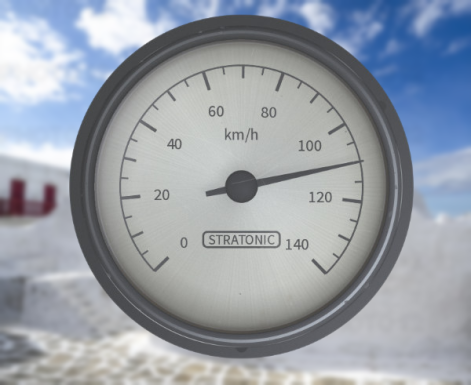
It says 110 km/h
